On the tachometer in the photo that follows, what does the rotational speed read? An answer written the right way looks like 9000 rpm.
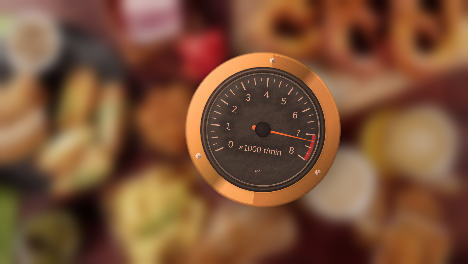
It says 7250 rpm
